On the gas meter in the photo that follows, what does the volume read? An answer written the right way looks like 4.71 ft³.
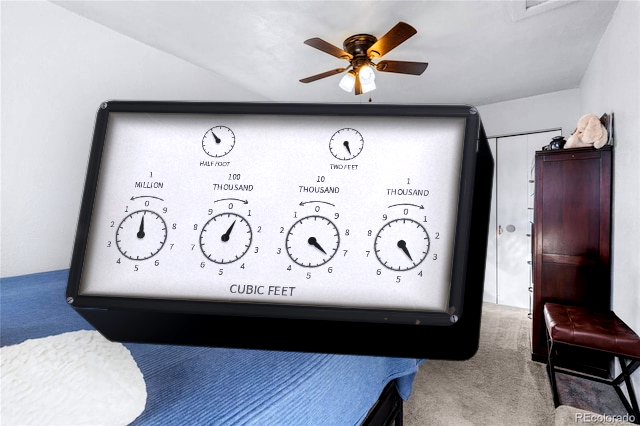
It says 6400 ft³
